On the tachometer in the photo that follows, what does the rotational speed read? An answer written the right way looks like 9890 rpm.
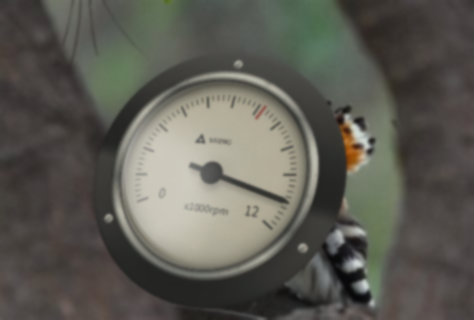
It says 11000 rpm
